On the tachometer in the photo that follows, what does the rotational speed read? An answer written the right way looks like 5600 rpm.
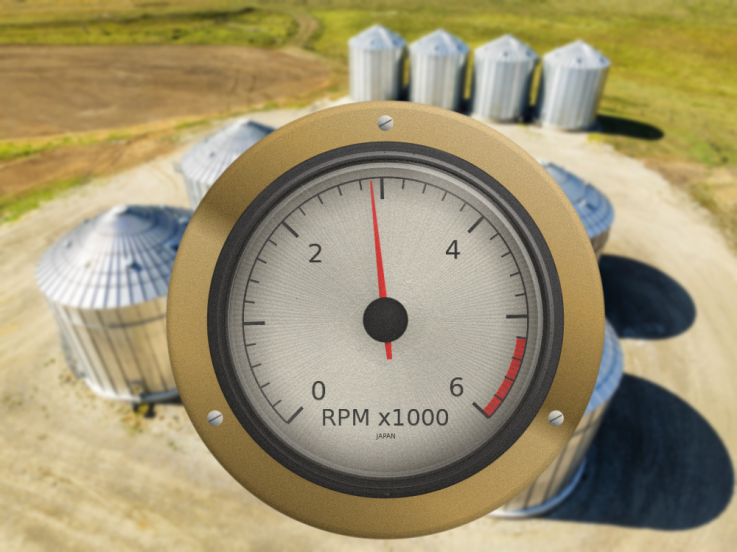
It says 2900 rpm
